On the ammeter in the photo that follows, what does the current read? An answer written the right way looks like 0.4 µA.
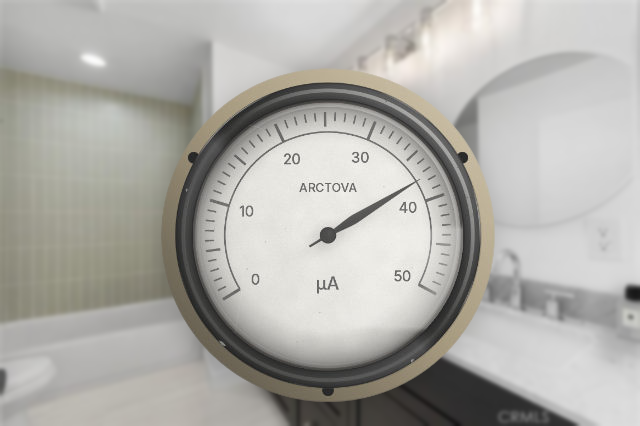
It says 37.5 µA
